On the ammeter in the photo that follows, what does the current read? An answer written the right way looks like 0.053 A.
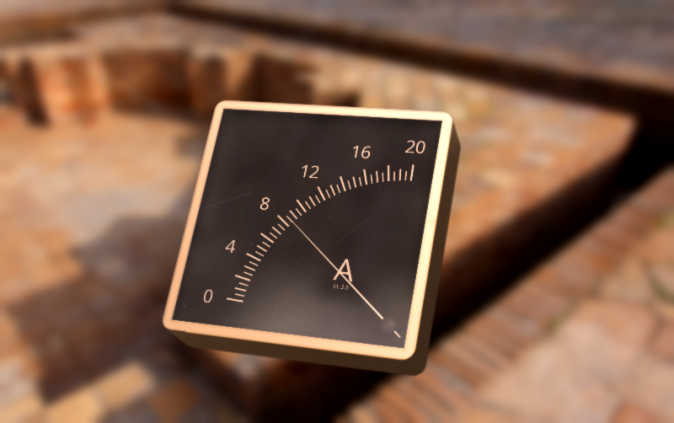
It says 8.5 A
